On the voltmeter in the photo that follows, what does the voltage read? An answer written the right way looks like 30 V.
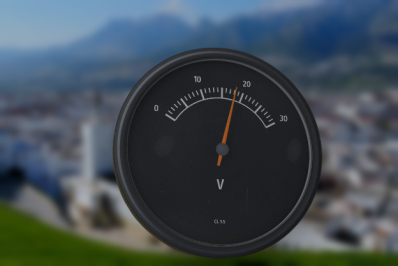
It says 18 V
